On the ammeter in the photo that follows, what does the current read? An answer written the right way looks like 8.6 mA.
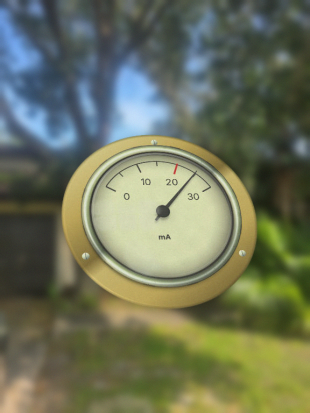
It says 25 mA
